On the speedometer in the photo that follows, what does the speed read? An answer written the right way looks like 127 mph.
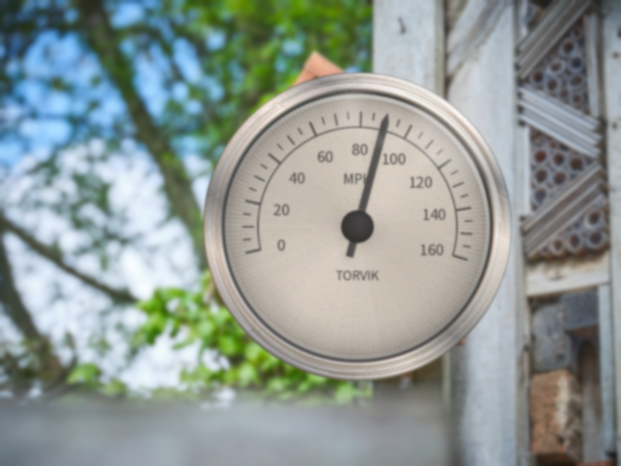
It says 90 mph
